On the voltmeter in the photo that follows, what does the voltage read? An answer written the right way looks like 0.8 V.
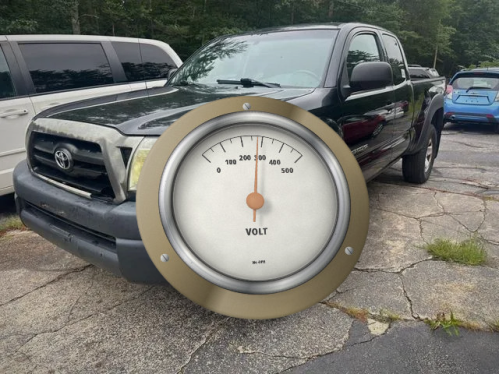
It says 275 V
